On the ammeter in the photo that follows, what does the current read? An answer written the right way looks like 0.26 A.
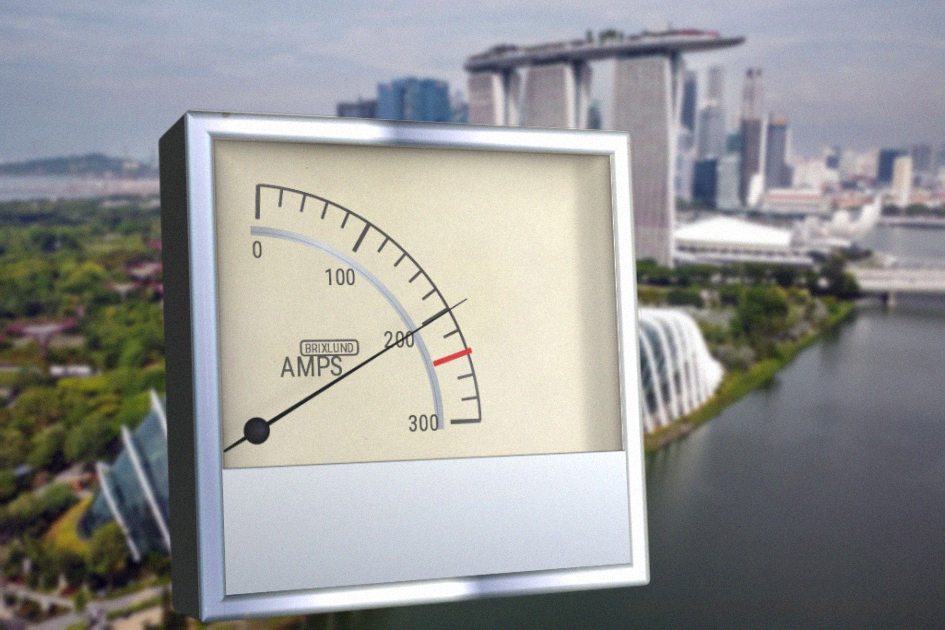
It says 200 A
